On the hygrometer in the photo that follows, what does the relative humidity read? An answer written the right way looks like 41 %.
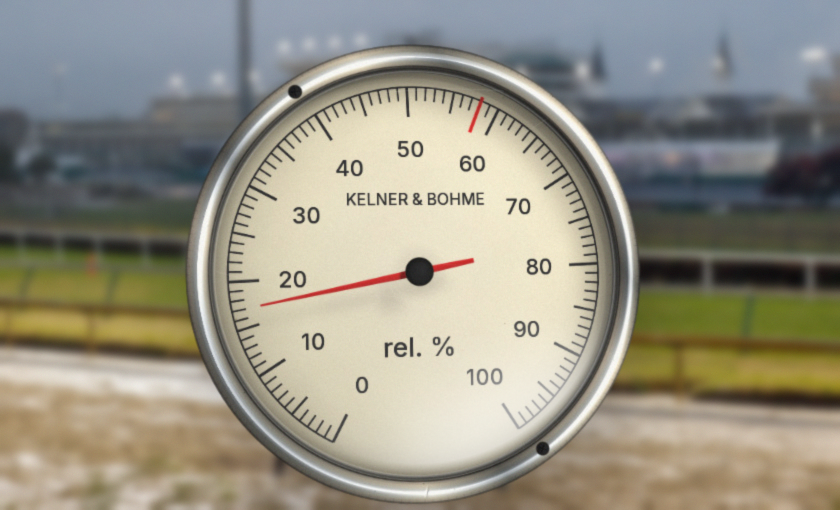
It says 17 %
